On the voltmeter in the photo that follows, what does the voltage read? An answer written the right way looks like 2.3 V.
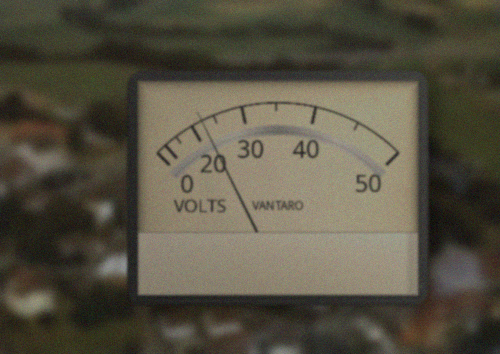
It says 22.5 V
